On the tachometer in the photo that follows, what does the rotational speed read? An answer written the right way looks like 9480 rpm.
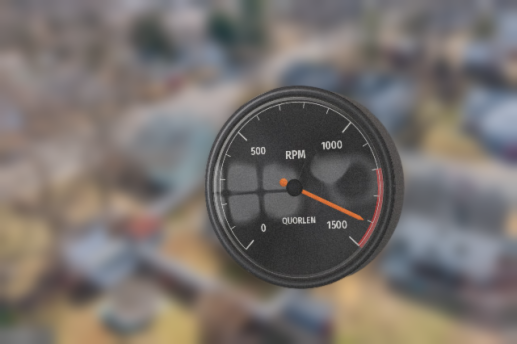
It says 1400 rpm
